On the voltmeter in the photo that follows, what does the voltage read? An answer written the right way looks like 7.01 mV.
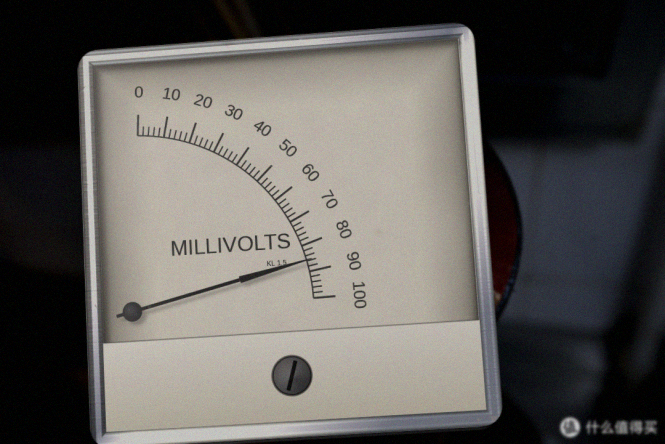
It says 86 mV
